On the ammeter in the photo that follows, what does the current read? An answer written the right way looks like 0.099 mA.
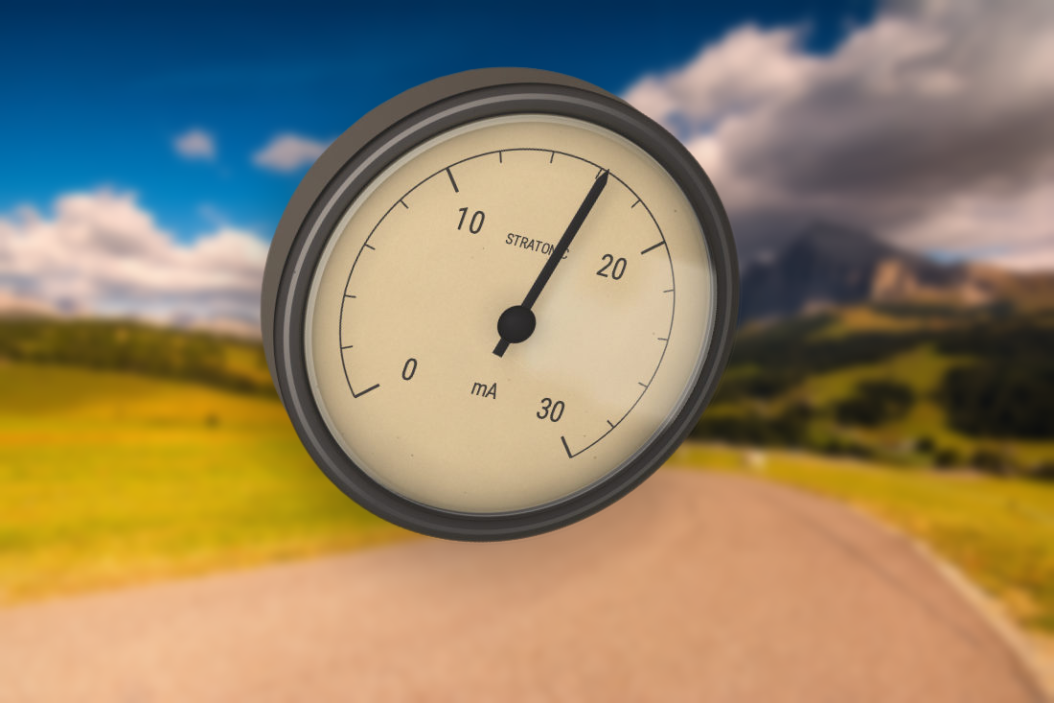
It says 16 mA
